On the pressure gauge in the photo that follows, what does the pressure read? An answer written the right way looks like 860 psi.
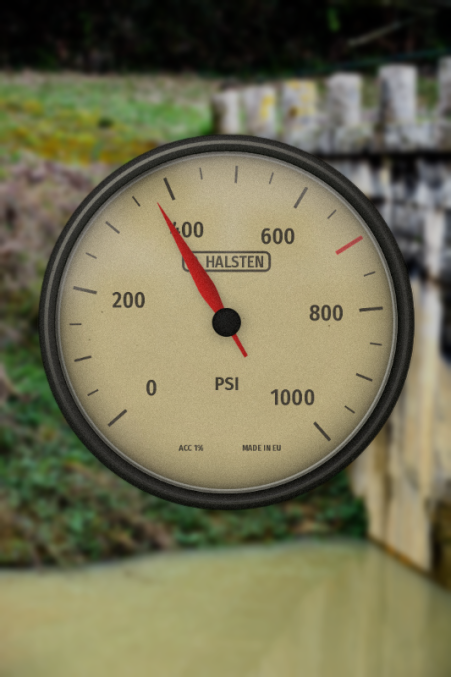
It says 375 psi
